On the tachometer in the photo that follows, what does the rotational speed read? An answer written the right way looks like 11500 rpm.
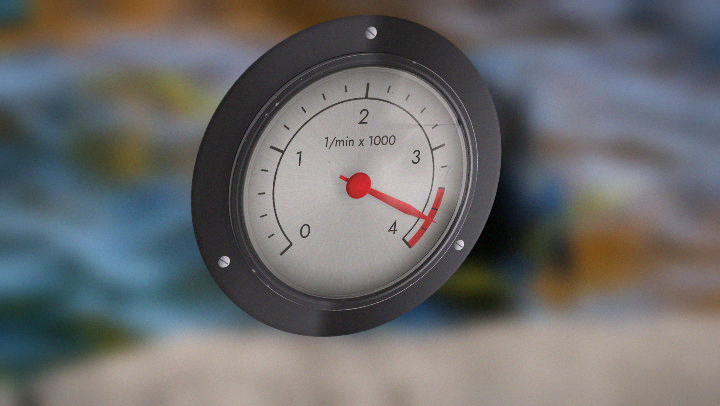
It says 3700 rpm
